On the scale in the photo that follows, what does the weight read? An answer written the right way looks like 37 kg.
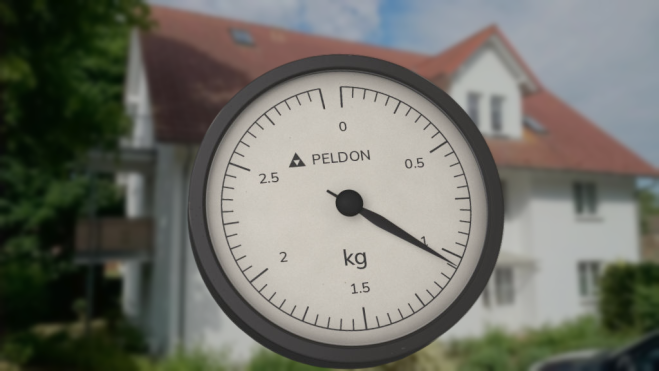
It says 1.05 kg
